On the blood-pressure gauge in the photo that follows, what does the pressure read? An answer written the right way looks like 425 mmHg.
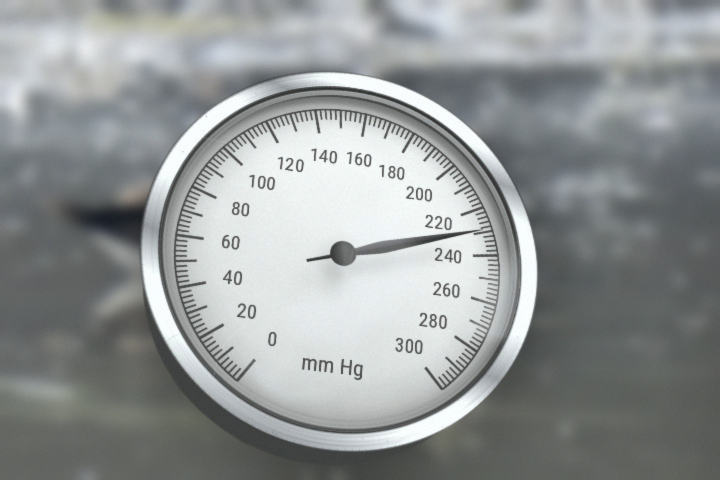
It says 230 mmHg
